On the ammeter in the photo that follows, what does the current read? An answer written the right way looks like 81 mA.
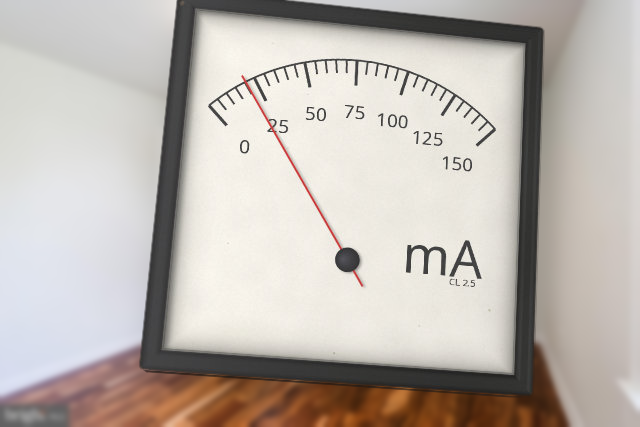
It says 20 mA
